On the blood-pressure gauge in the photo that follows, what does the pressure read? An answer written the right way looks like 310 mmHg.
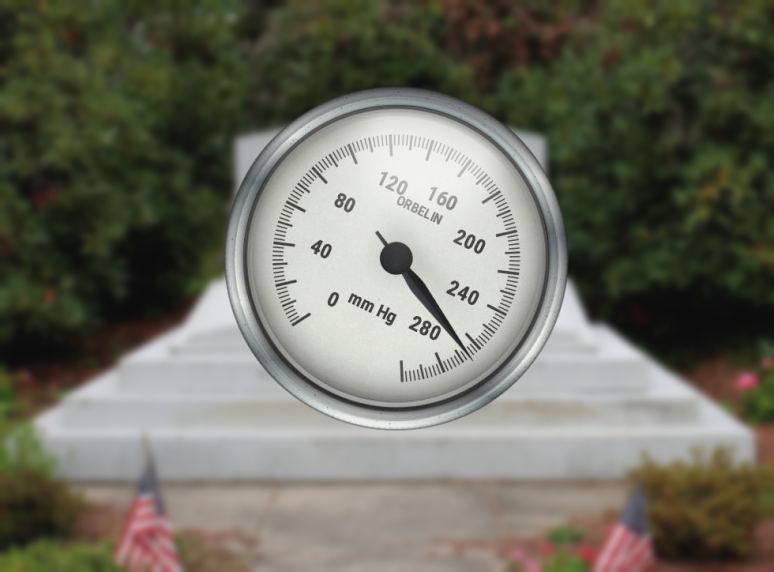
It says 266 mmHg
